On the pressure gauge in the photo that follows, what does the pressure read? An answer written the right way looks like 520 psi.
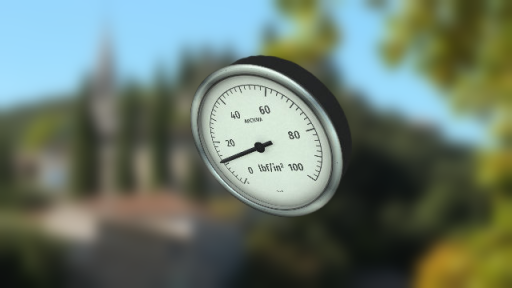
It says 12 psi
